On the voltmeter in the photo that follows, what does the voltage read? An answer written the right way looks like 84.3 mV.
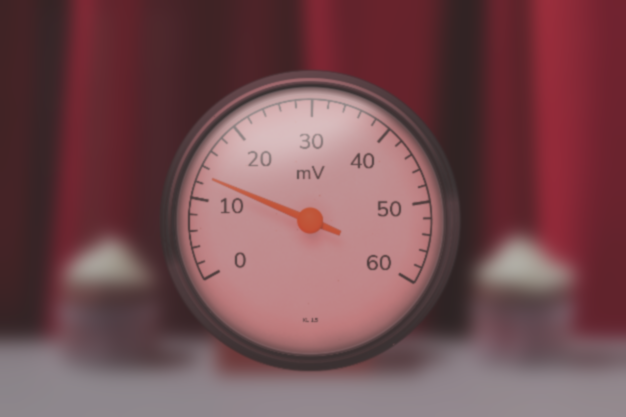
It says 13 mV
